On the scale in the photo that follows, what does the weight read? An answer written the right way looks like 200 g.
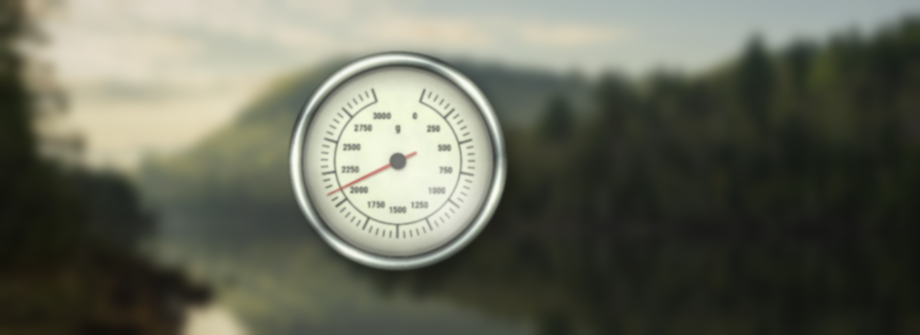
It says 2100 g
